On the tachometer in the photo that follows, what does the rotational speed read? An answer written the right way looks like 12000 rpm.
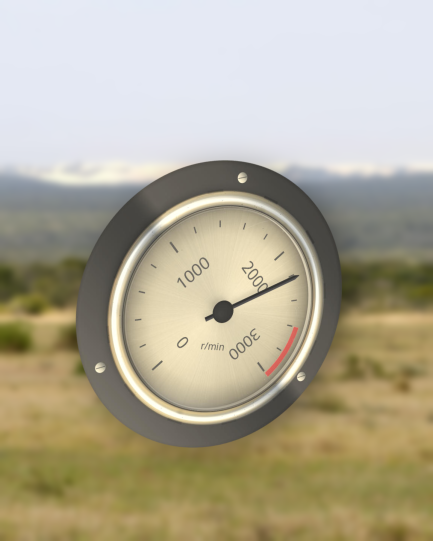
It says 2200 rpm
